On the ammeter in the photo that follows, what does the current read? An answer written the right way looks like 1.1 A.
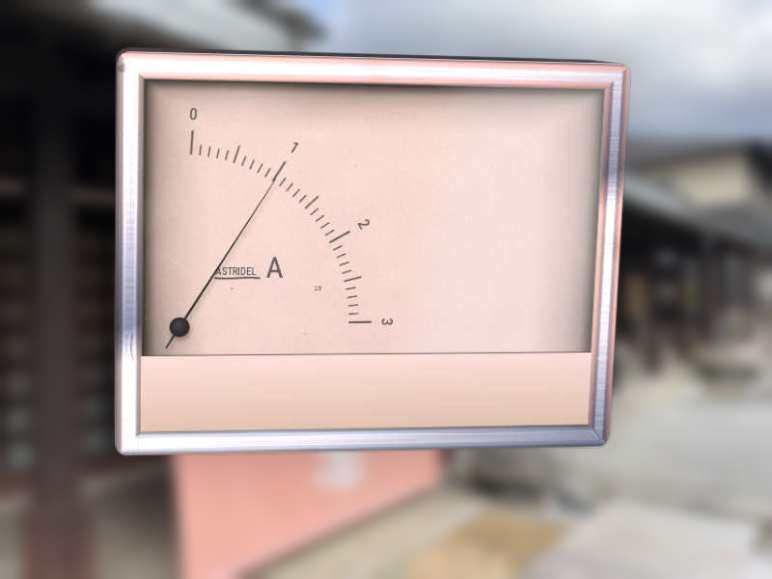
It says 1 A
